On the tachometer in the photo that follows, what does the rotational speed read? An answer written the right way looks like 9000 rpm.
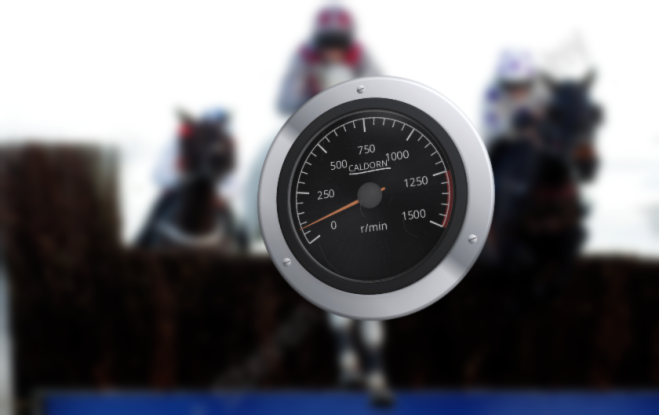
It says 75 rpm
